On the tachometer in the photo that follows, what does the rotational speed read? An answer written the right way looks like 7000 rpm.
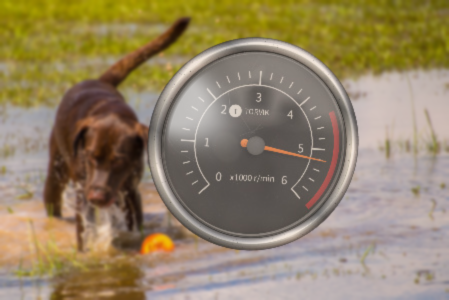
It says 5200 rpm
